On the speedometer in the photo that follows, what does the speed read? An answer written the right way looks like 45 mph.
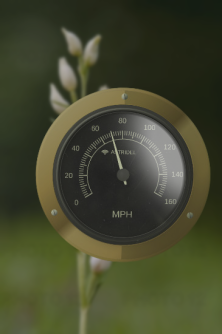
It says 70 mph
